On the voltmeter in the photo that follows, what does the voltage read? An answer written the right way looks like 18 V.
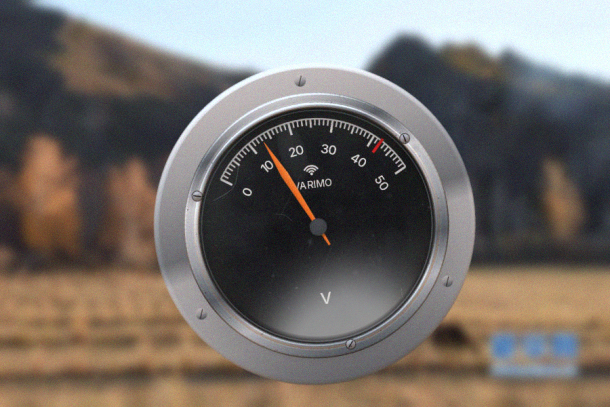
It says 13 V
